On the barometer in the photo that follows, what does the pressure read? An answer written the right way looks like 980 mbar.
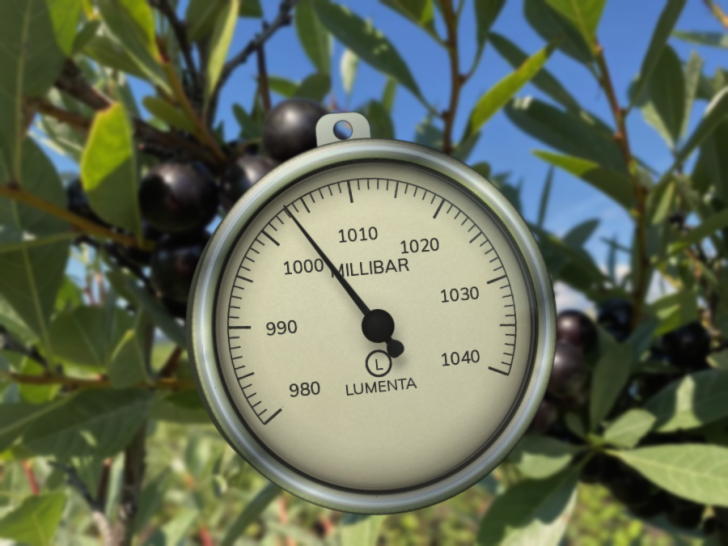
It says 1003 mbar
